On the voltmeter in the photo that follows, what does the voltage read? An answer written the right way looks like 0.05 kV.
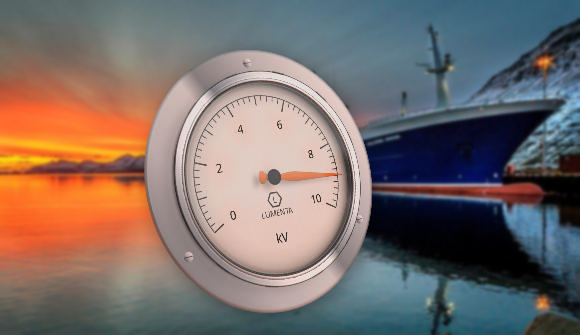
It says 9 kV
